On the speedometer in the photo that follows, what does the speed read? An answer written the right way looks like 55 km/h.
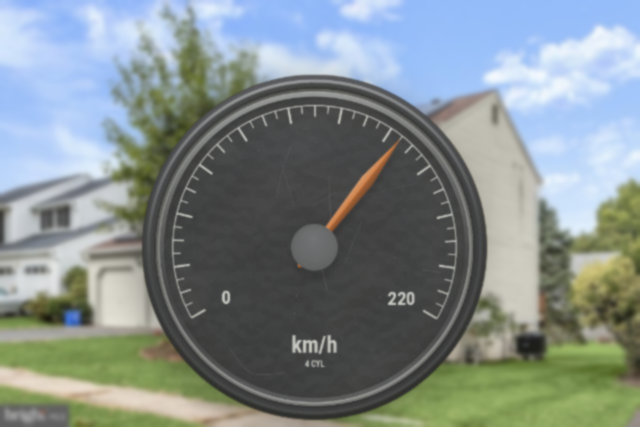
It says 145 km/h
